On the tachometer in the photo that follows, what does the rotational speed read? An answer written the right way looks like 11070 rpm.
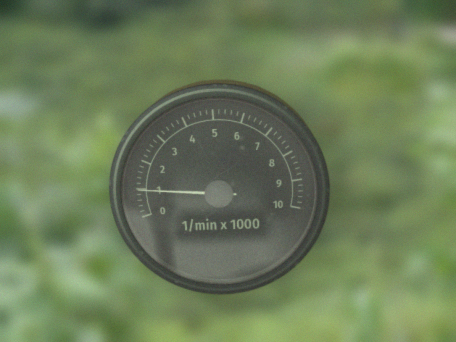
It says 1000 rpm
